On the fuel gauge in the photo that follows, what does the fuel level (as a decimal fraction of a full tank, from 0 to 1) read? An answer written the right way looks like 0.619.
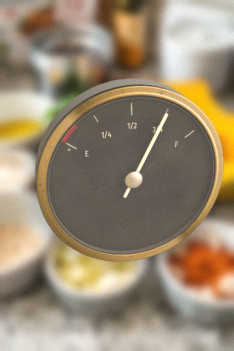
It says 0.75
